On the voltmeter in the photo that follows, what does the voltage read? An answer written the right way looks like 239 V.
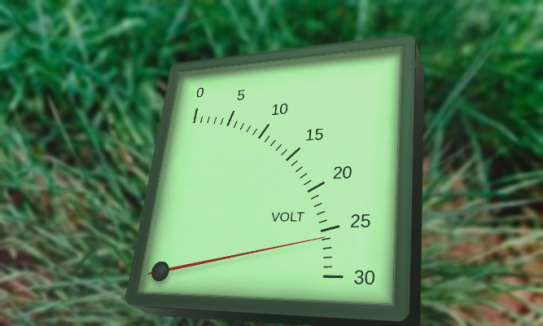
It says 26 V
